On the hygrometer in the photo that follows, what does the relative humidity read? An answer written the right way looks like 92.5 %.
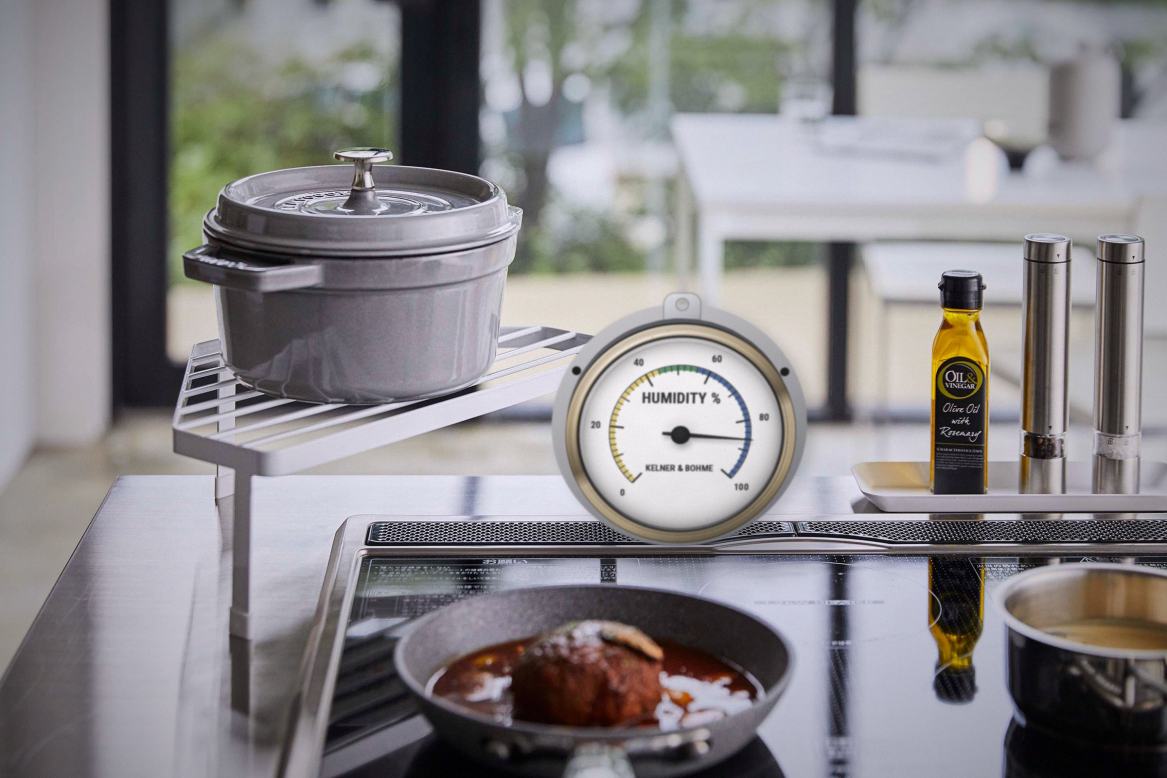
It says 86 %
